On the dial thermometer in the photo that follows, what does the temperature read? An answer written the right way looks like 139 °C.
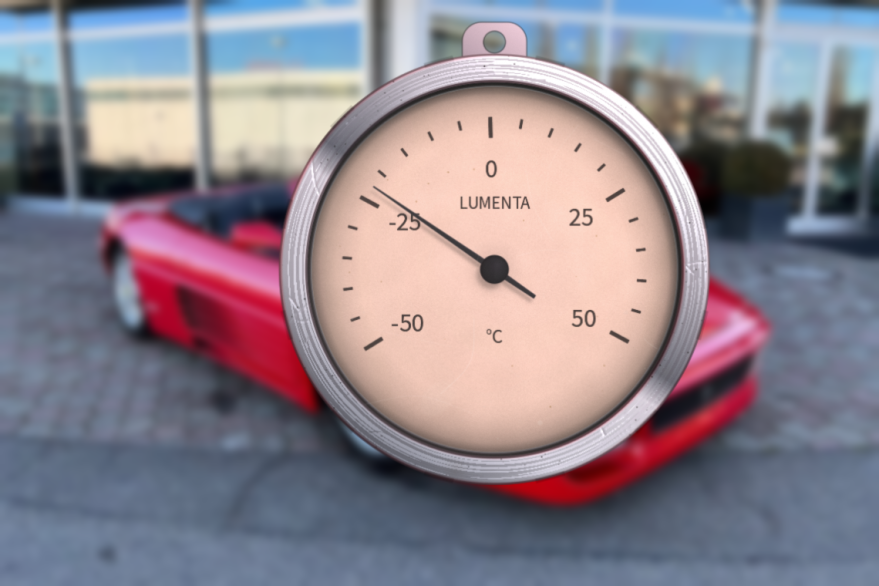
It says -22.5 °C
